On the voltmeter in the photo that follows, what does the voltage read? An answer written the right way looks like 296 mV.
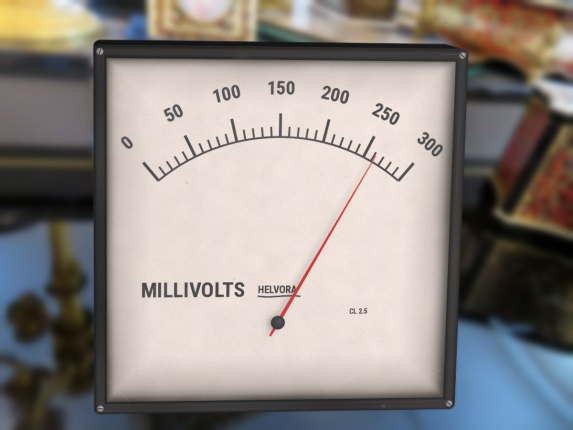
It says 260 mV
